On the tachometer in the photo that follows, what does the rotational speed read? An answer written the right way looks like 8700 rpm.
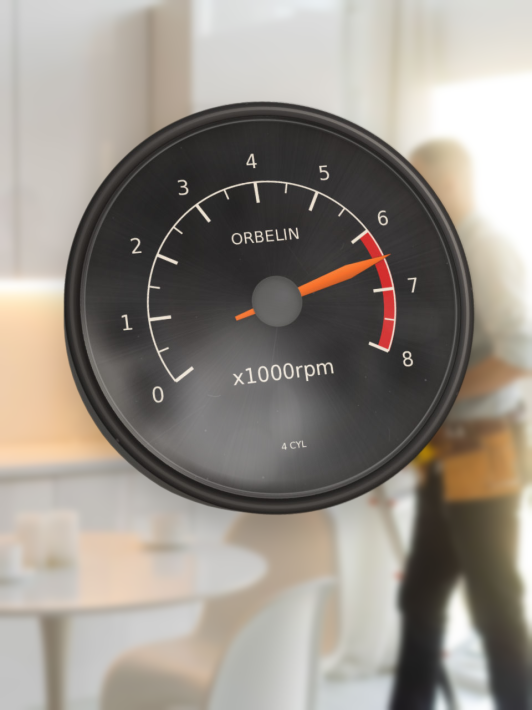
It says 6500 rpm
